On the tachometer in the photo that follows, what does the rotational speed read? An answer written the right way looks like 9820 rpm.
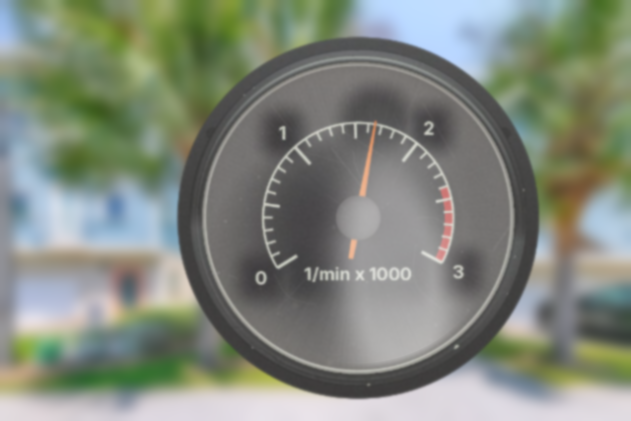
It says 1650 rpm
